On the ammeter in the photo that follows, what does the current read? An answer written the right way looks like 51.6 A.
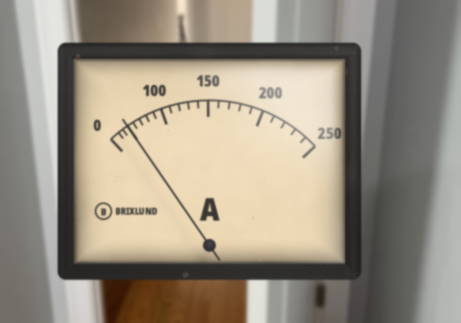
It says 50 A
